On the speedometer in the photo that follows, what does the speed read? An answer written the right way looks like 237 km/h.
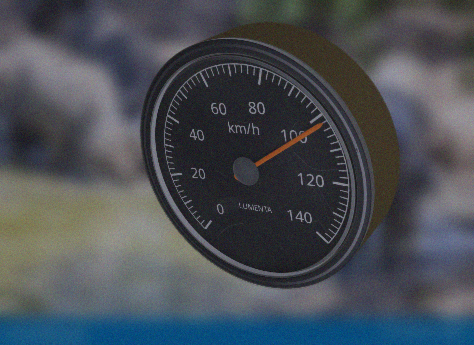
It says 102 km/h
